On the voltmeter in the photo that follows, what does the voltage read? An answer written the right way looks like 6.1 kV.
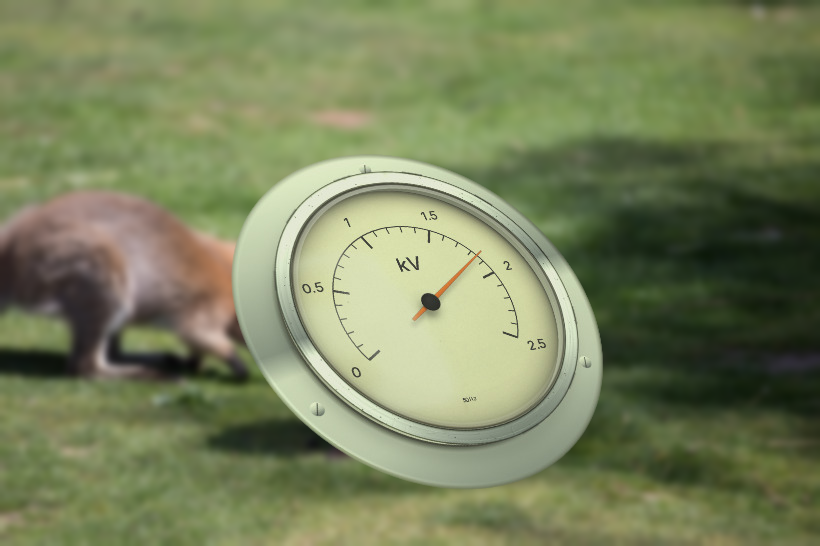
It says 1.85 kV
